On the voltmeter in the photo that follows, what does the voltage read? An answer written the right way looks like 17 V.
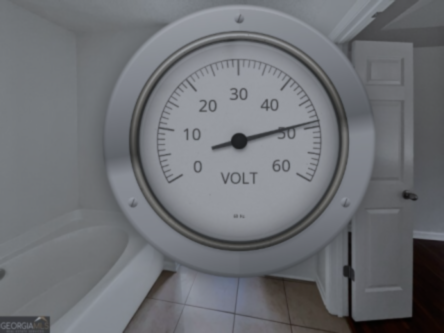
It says 49 V
